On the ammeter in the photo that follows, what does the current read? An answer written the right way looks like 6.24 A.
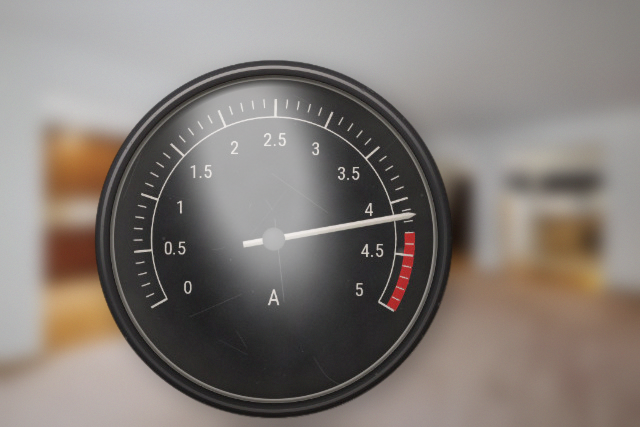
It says 4.15 A
